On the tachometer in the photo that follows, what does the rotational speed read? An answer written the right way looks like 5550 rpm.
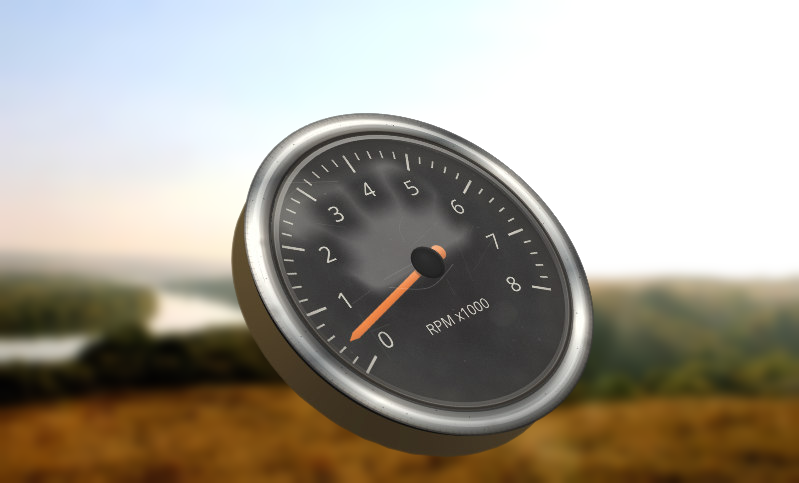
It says 400 rpm
